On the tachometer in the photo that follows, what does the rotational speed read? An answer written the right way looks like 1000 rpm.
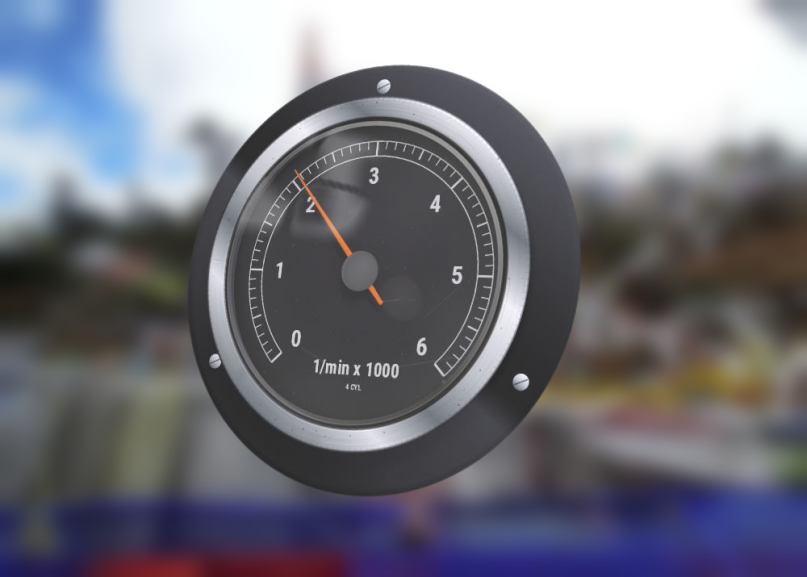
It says 2100 rpm
